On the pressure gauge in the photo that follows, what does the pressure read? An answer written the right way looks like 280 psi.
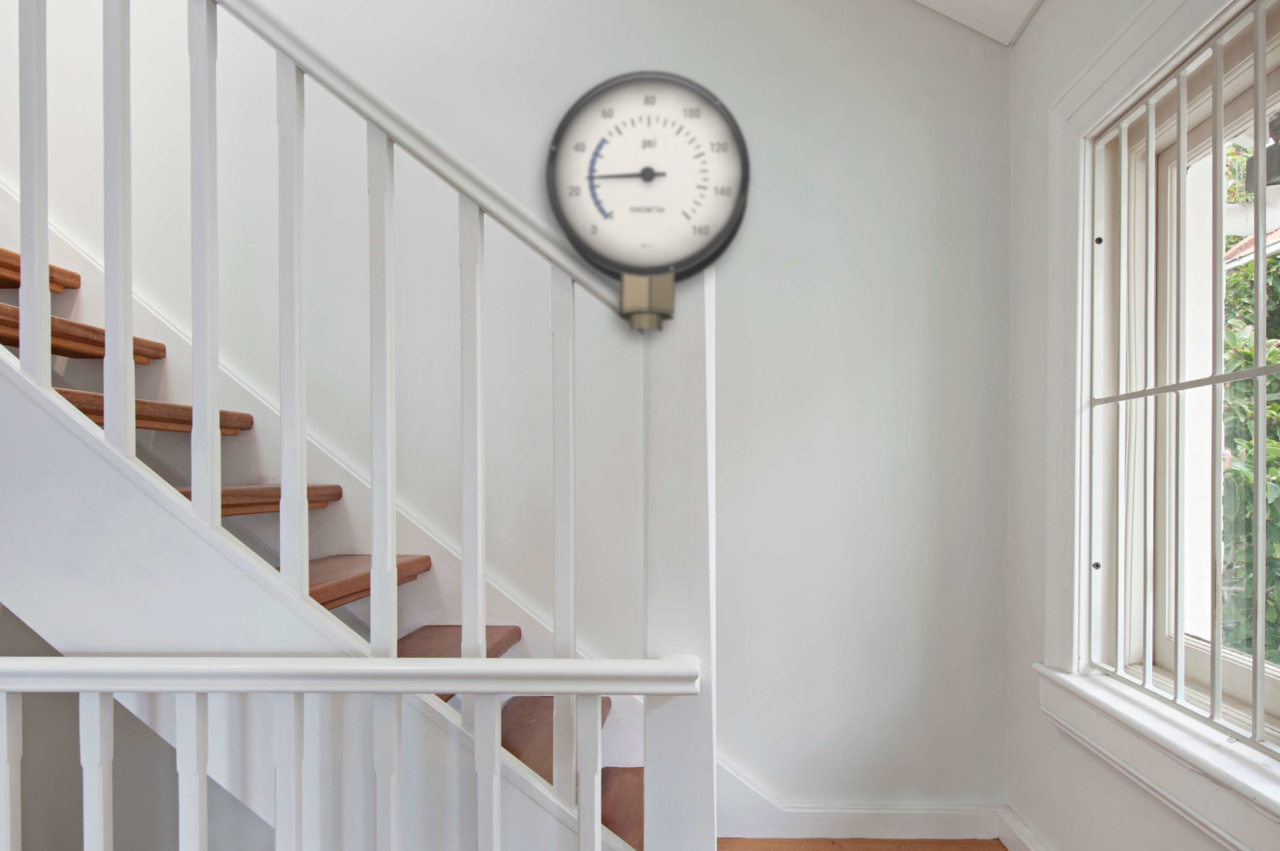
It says 25 psi
